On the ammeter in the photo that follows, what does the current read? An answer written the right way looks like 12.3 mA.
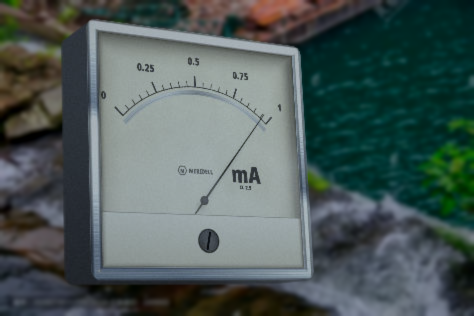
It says 0.95 mA
